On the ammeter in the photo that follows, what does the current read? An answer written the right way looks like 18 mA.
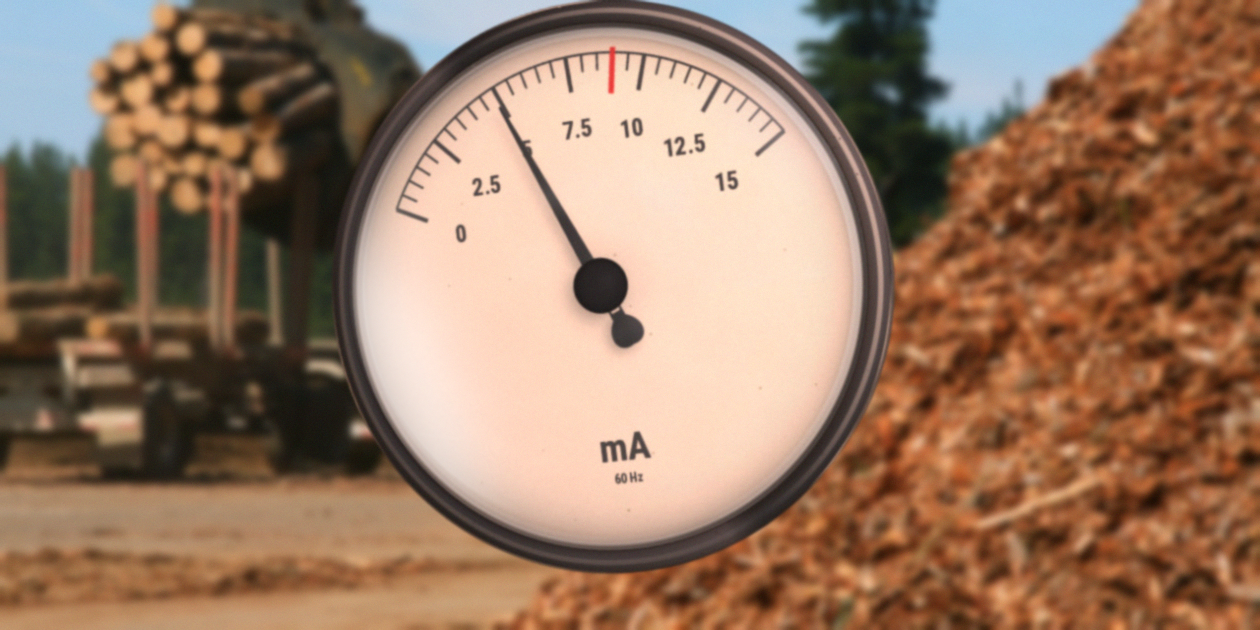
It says 5 mA
